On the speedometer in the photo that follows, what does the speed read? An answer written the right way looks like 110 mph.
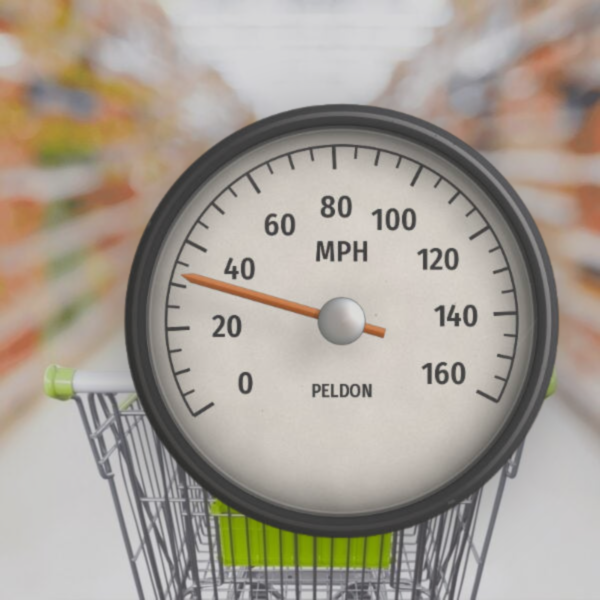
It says 32.5 mph
